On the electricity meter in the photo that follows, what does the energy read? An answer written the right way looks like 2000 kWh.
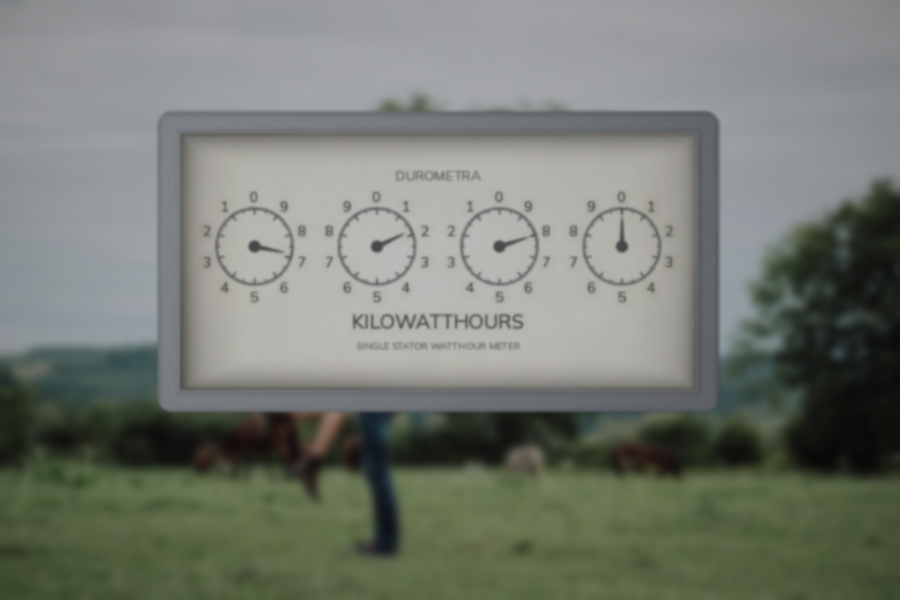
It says 7180 kWh
